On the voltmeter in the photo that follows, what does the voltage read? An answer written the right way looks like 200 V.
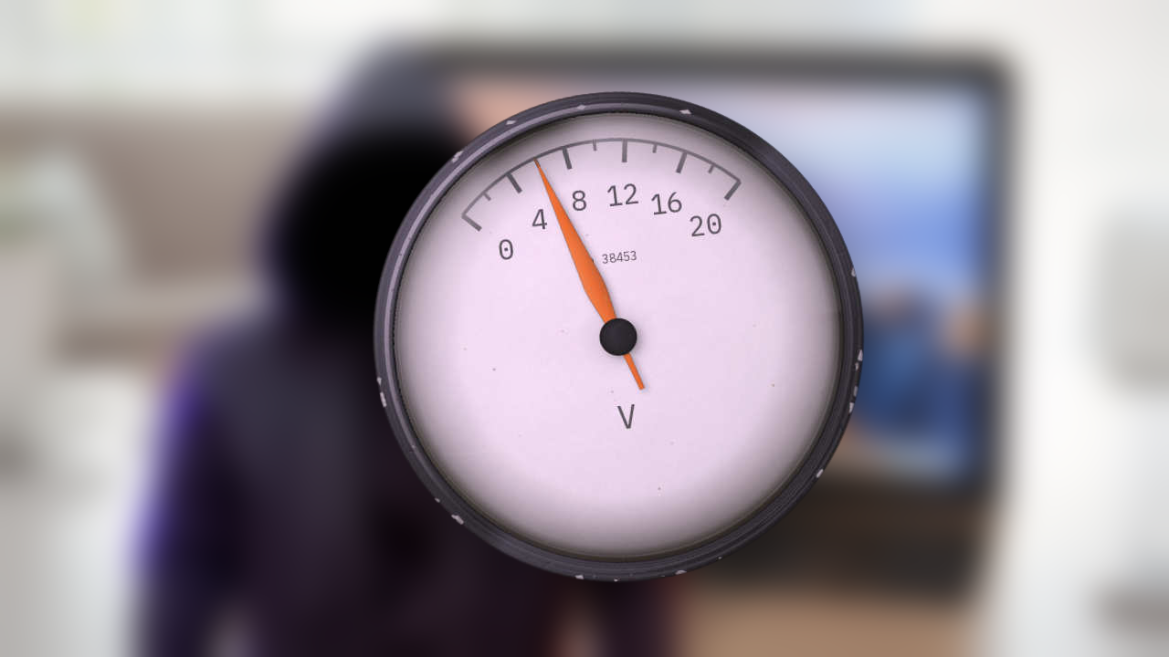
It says 6 V
